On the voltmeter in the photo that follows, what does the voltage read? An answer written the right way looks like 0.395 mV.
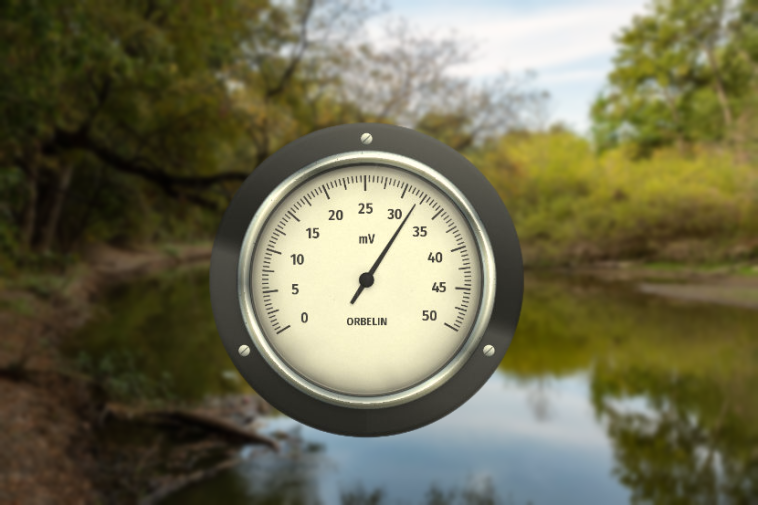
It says 32 mV
